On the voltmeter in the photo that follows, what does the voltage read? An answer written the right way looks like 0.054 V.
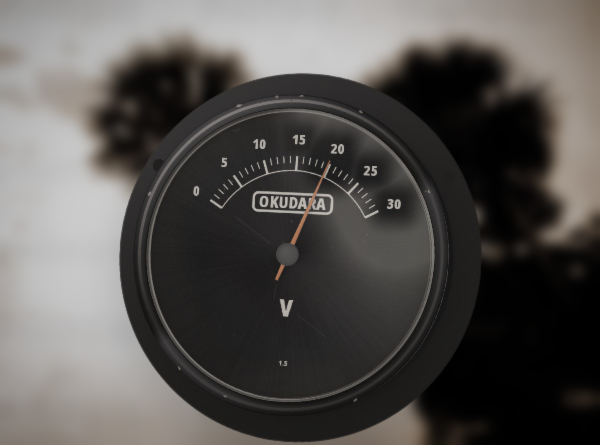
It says 20 V
